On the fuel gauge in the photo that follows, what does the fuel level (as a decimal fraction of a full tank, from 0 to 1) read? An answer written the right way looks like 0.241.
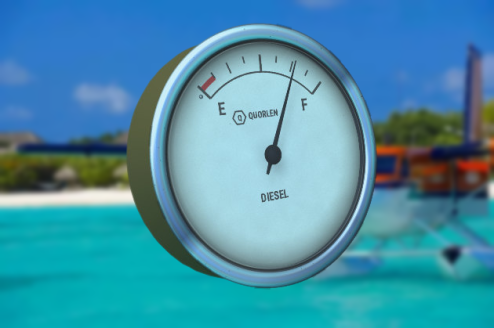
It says 0.75
